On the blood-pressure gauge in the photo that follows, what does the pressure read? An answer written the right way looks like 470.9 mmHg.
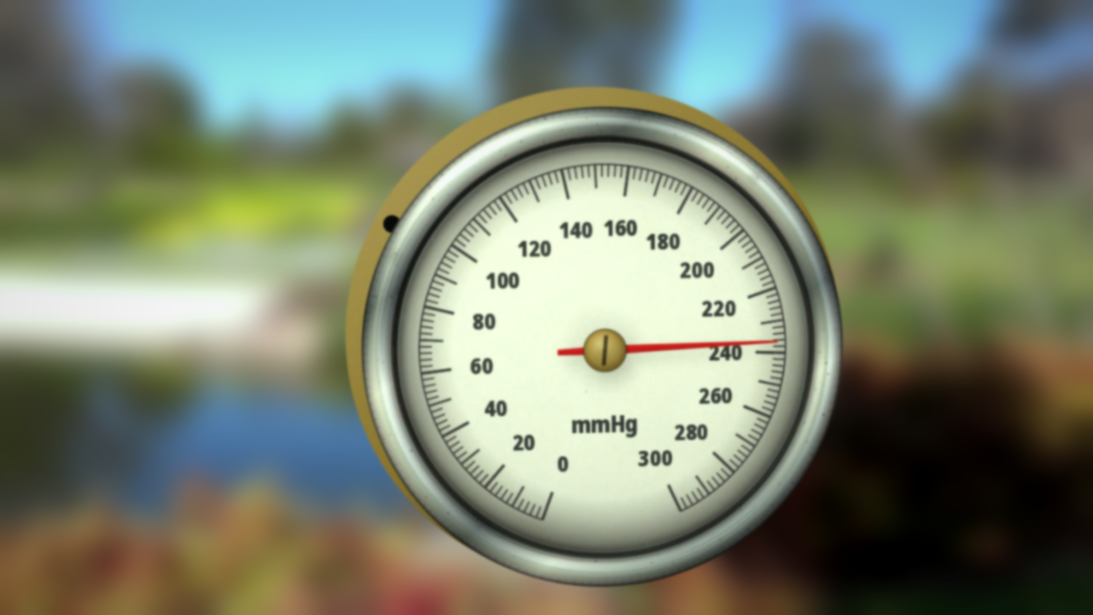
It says 236 mmHg
